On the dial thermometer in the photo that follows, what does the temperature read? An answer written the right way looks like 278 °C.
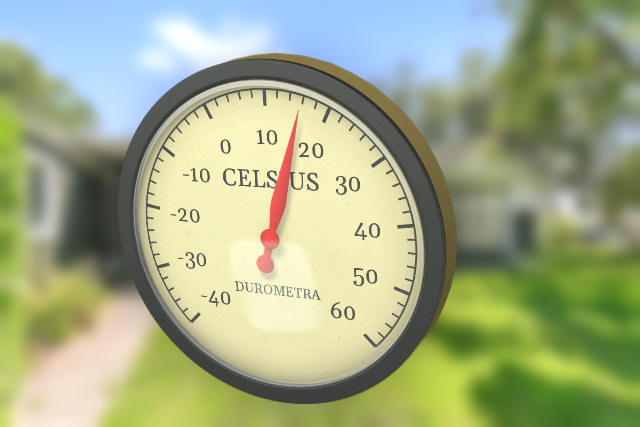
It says 16 °C
